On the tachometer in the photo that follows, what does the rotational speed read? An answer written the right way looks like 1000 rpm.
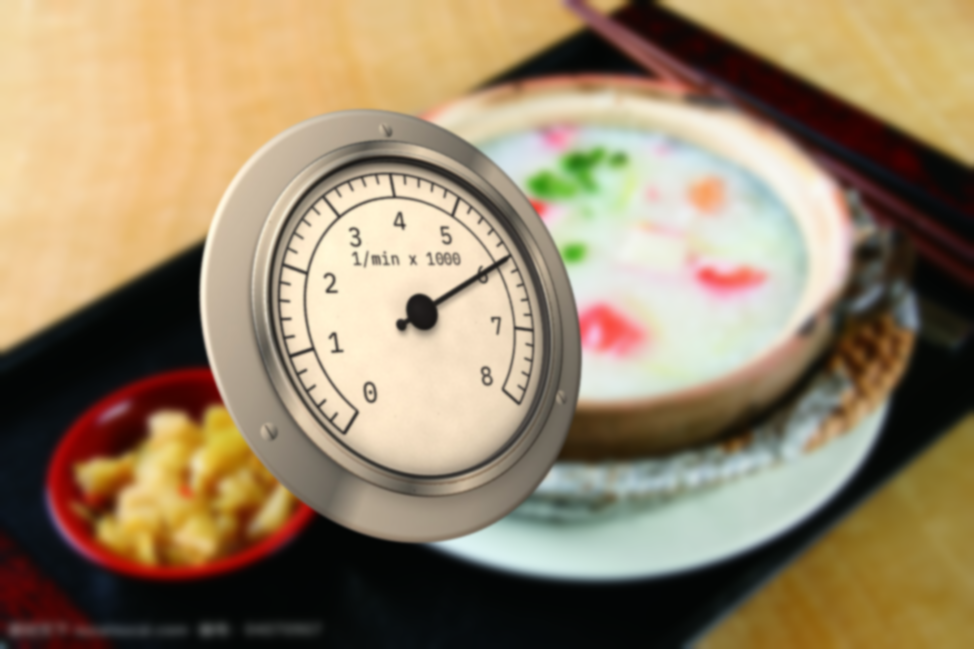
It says 6000 rpm
